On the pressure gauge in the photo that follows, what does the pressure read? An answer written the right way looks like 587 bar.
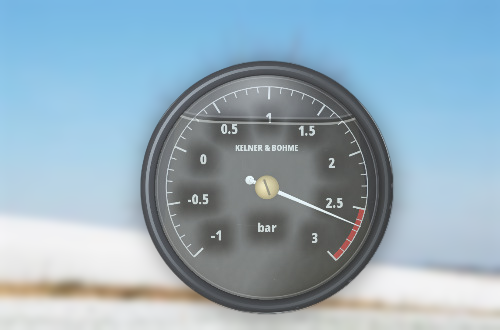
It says 2.65 bar
